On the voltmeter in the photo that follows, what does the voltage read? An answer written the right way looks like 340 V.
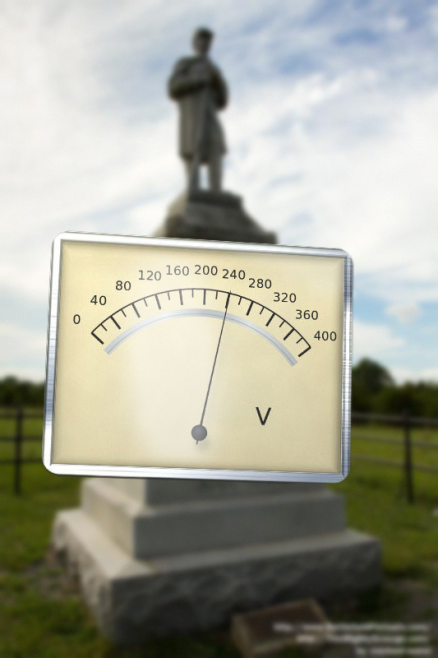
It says 240 V
